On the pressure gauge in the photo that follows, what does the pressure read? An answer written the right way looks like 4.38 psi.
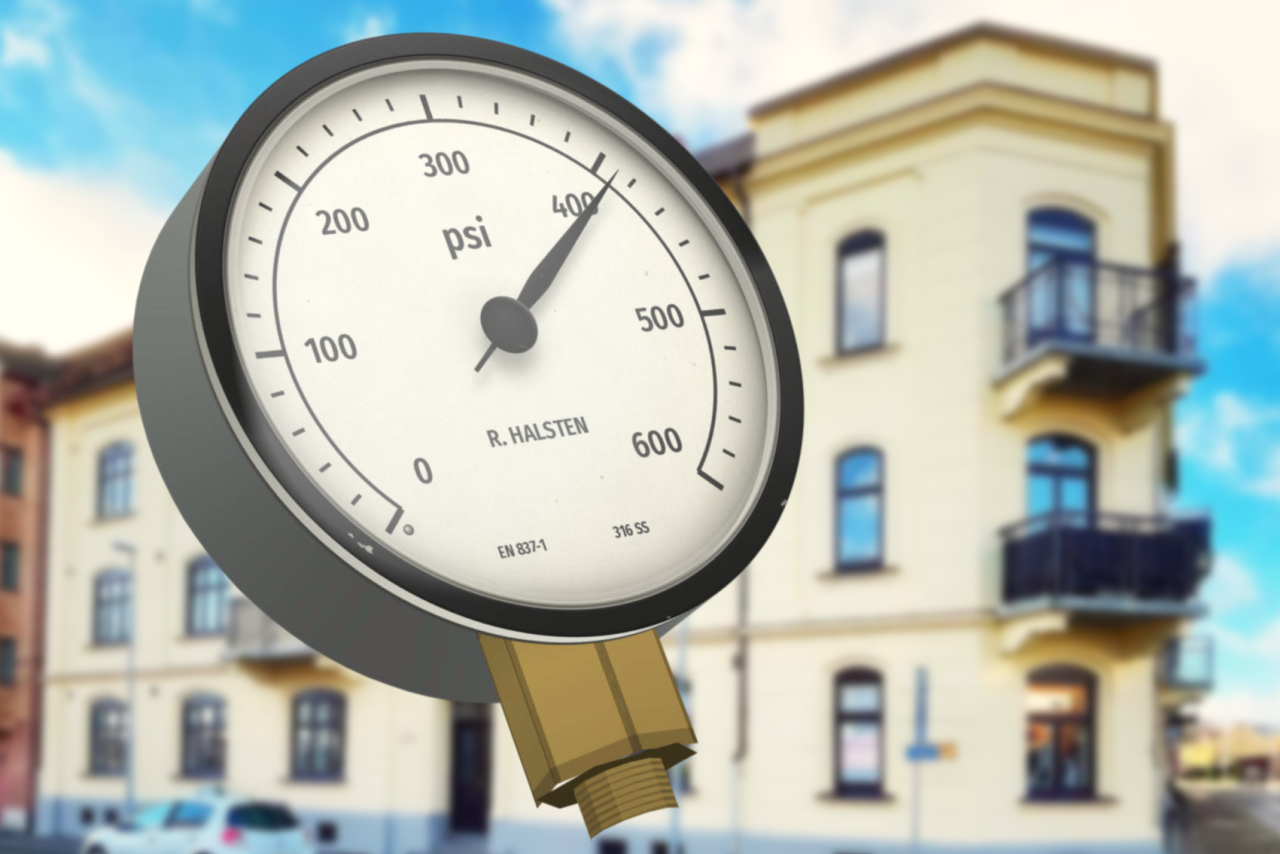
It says 410 psi
